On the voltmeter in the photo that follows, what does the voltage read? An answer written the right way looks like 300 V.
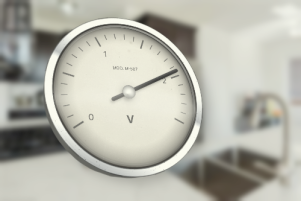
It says 1.95 V
